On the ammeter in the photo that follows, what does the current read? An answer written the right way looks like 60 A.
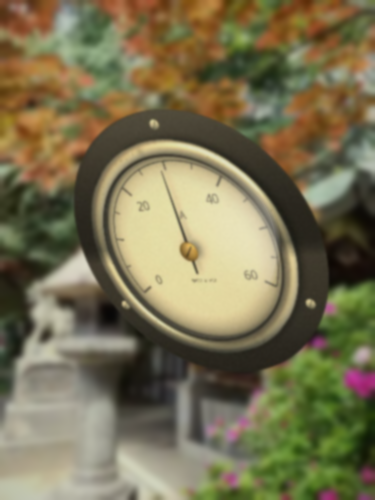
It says 30 A
